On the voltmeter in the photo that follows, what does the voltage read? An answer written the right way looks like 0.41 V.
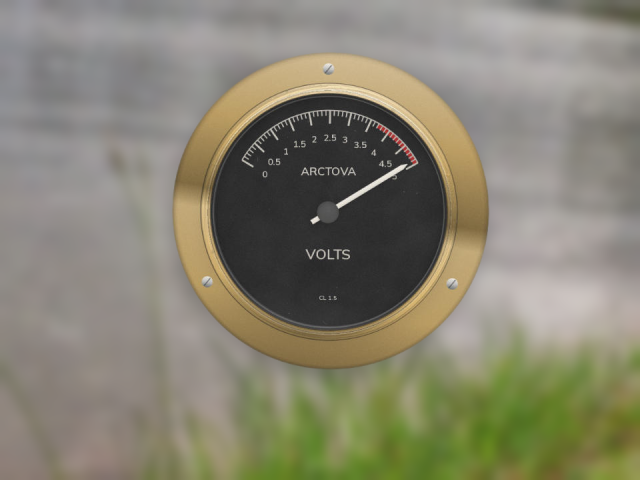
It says 4.9 V
